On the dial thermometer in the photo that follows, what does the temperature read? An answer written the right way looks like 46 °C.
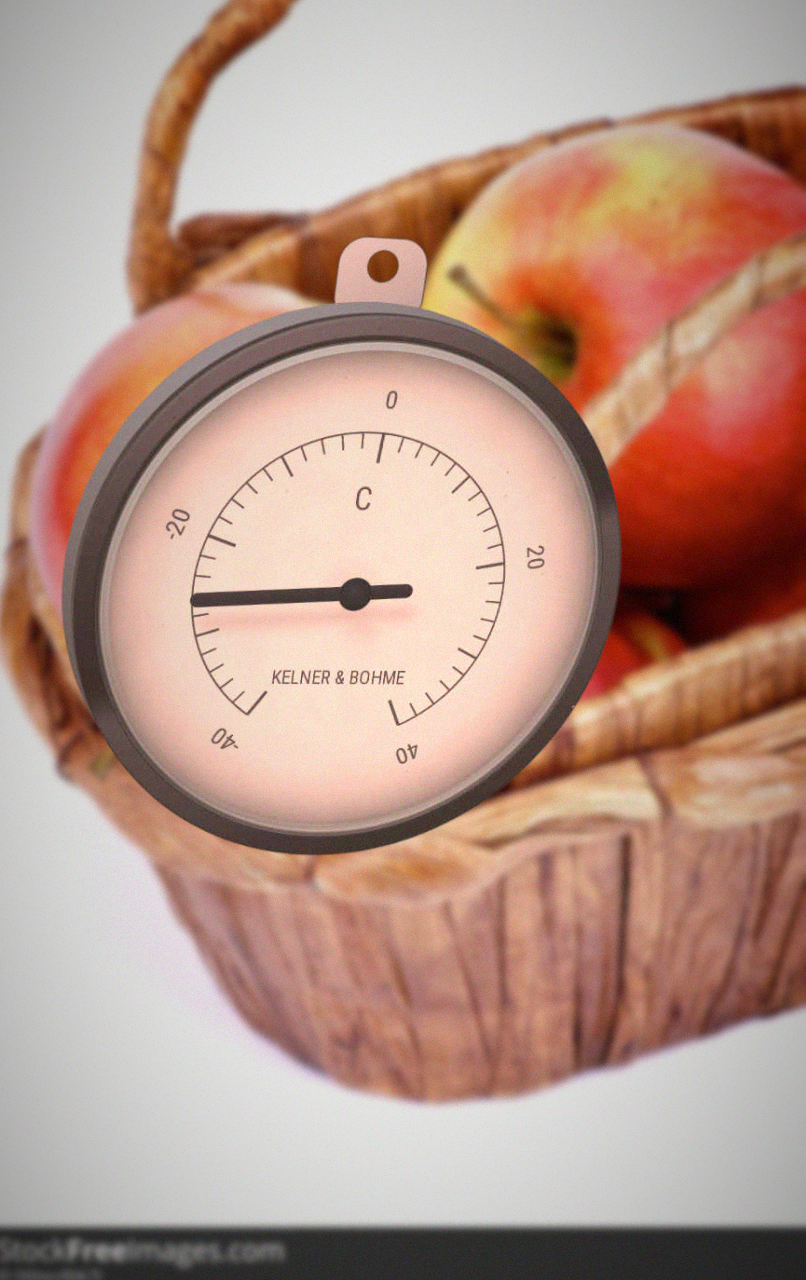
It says -26 °C
